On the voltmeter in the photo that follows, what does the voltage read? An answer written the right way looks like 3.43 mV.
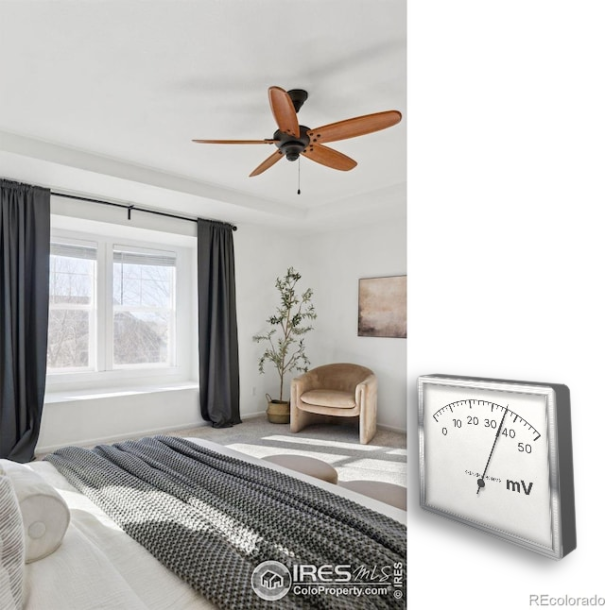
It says 36 mV
